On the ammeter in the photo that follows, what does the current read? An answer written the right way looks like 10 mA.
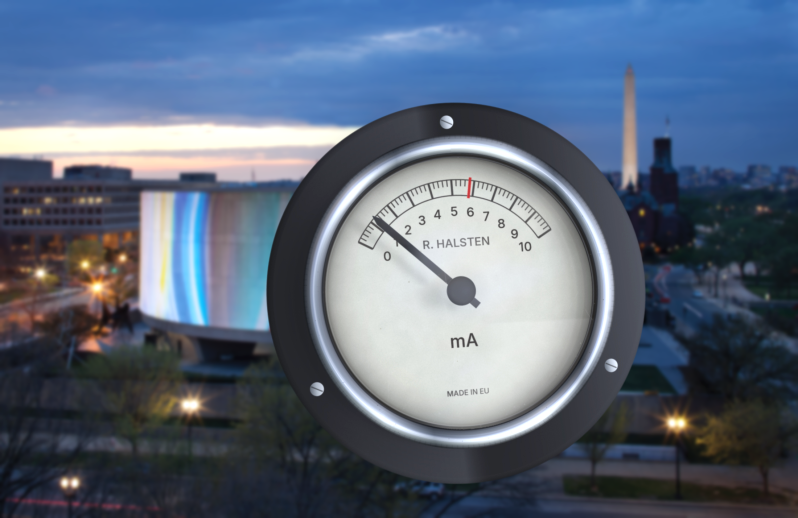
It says 1.2 mA
